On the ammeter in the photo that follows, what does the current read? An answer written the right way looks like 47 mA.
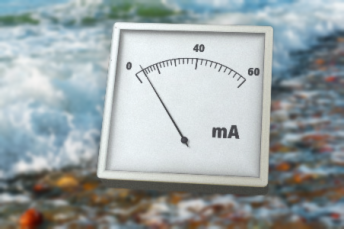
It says 10 mA
